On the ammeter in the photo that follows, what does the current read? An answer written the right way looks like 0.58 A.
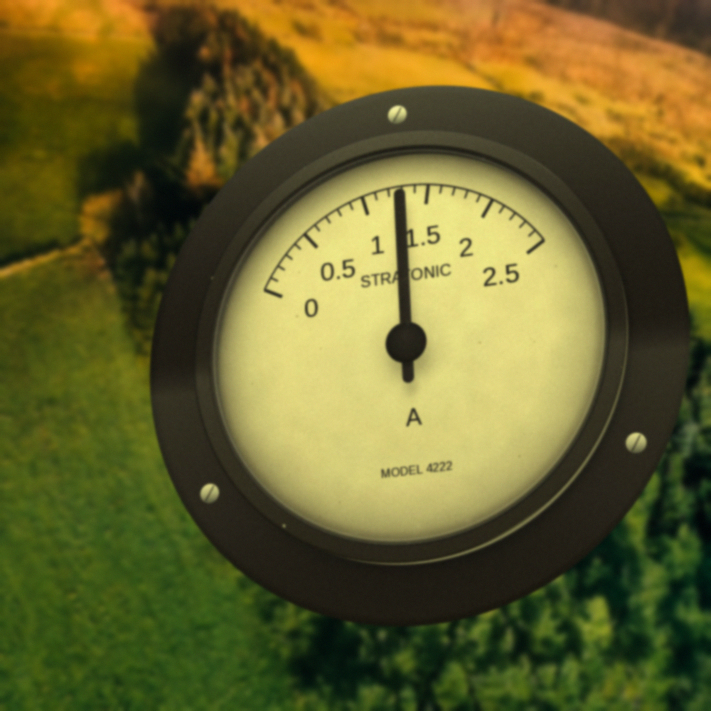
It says 1.3 A
